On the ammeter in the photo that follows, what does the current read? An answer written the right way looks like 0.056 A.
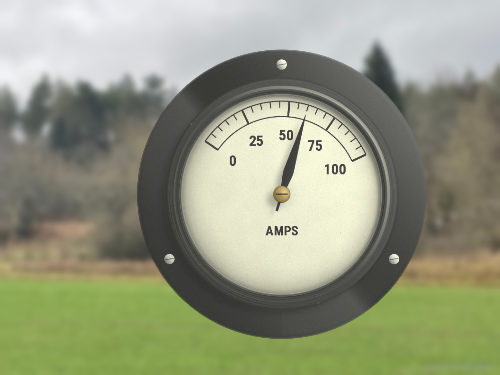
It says 60 A
